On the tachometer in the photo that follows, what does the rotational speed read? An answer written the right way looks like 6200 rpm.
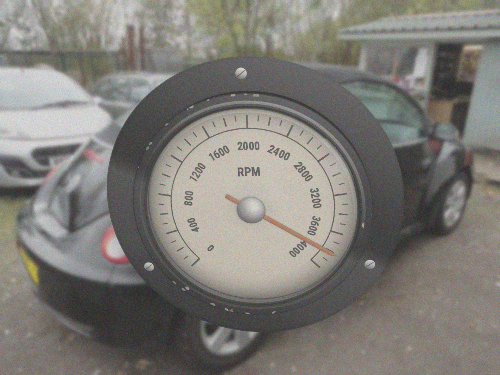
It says 3800 rpm
